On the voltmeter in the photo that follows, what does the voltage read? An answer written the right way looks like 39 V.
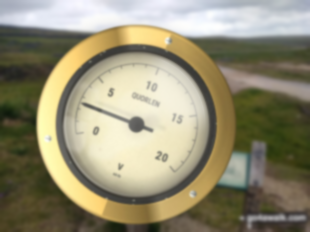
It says 2.5 V
